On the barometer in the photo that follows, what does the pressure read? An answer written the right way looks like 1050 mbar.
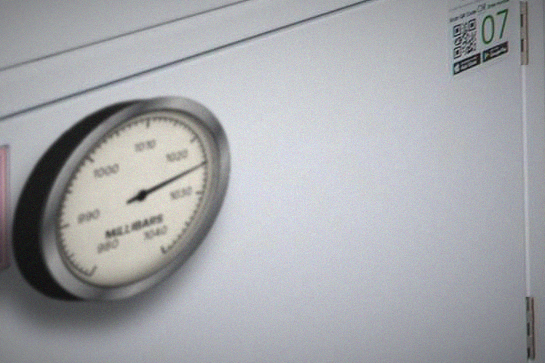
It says 1025 mbar
